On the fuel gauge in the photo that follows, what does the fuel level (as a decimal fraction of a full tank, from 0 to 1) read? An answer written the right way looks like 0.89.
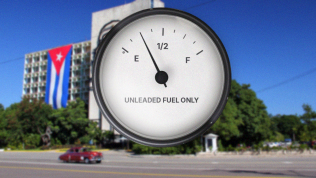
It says 0.25
